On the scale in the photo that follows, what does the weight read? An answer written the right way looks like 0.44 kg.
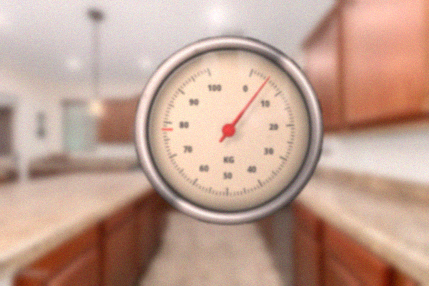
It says 5 kg
